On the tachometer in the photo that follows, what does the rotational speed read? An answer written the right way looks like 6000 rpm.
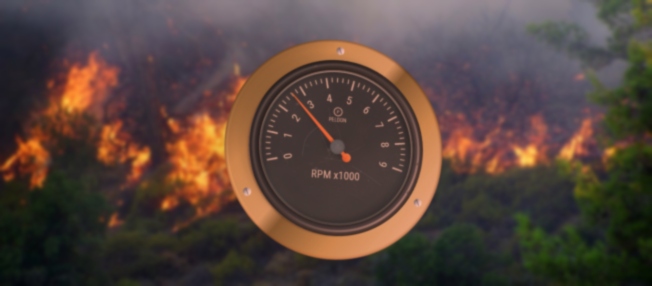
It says 2600 rpm
